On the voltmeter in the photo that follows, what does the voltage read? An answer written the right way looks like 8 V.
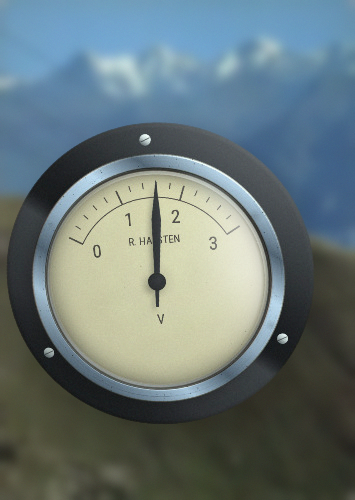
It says 1.6 V
